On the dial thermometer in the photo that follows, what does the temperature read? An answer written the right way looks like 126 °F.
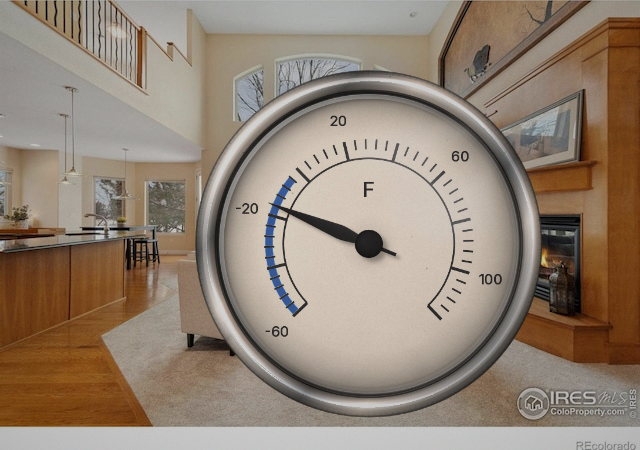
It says -16 °F
